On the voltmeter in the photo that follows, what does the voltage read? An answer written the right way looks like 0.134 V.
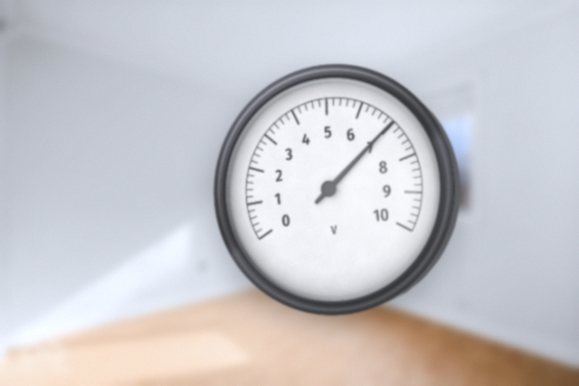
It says 7 V
